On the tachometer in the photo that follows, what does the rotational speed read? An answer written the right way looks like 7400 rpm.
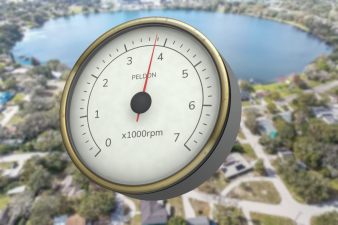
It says 3800 rpm
